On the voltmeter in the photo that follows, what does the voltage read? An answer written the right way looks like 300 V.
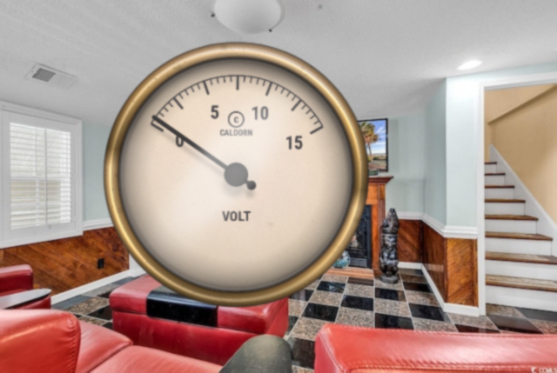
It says 0.5 V
